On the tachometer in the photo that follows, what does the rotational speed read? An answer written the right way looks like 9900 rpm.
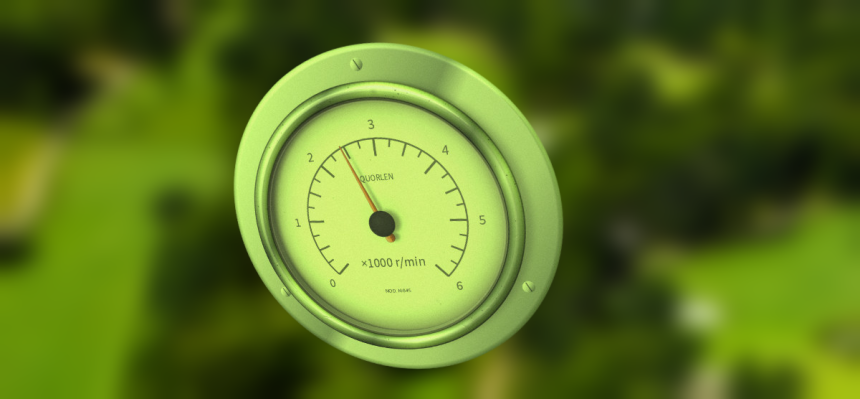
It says 2500 rpm
